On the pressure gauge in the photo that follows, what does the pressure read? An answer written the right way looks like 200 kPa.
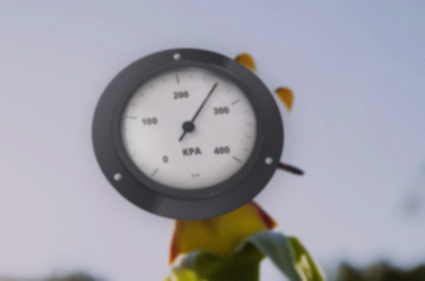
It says 260 kPa
